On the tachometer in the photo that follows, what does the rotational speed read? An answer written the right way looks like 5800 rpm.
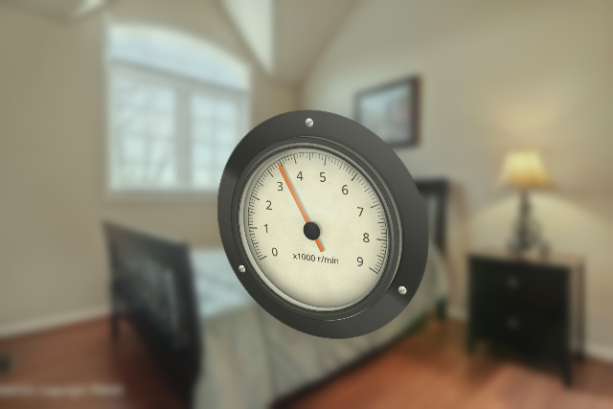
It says 3500 rpm
